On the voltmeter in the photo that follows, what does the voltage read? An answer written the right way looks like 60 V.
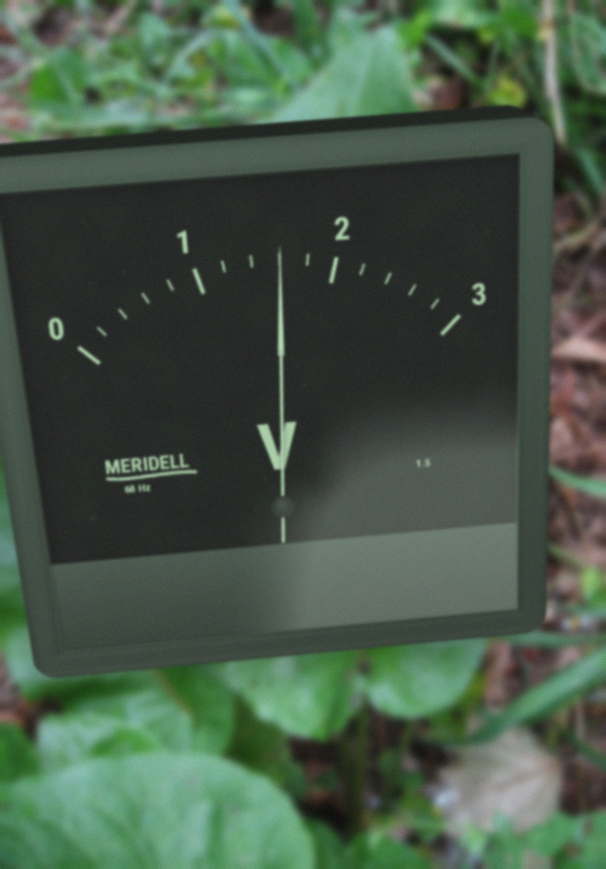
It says 1.6 V
